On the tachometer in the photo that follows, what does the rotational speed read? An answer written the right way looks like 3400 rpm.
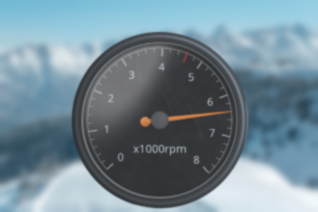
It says 6400 rpm
